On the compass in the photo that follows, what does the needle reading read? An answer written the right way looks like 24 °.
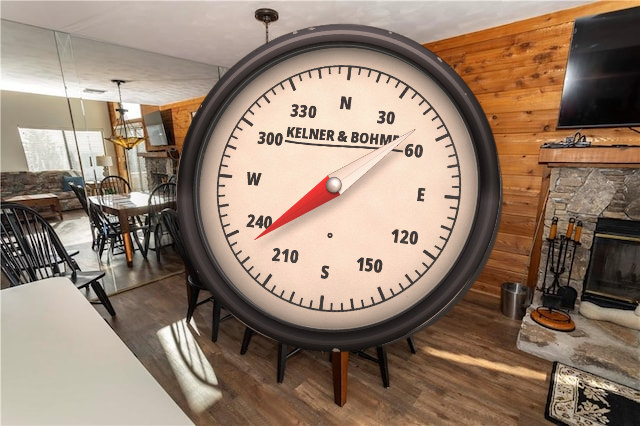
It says 230 °
